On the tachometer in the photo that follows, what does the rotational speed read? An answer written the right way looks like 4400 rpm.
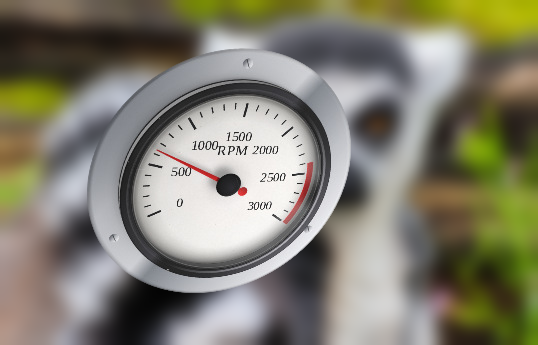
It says 650 rpm
